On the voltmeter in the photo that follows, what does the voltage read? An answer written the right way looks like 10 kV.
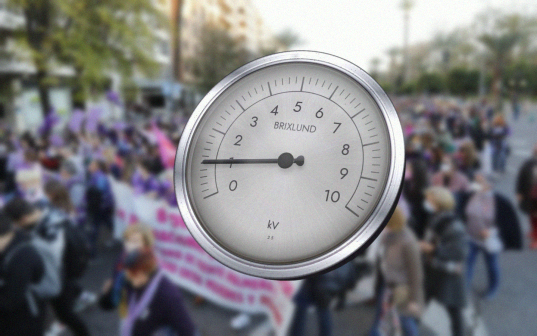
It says 1 kV
